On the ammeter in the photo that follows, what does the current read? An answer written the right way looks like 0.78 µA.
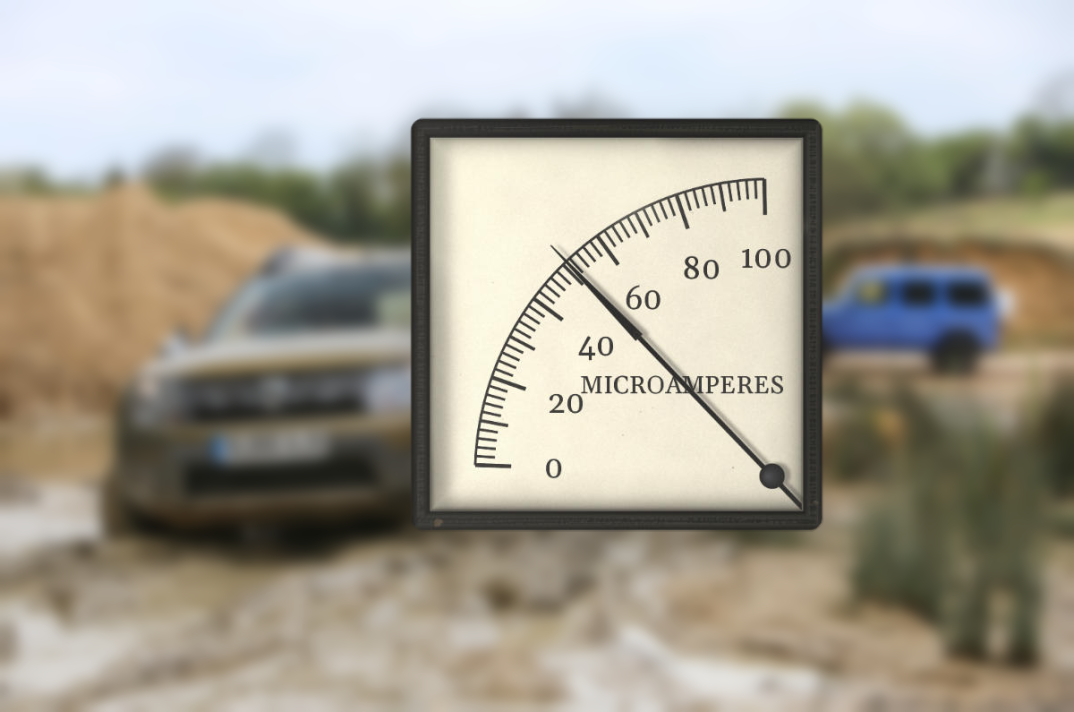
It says 51 µA
